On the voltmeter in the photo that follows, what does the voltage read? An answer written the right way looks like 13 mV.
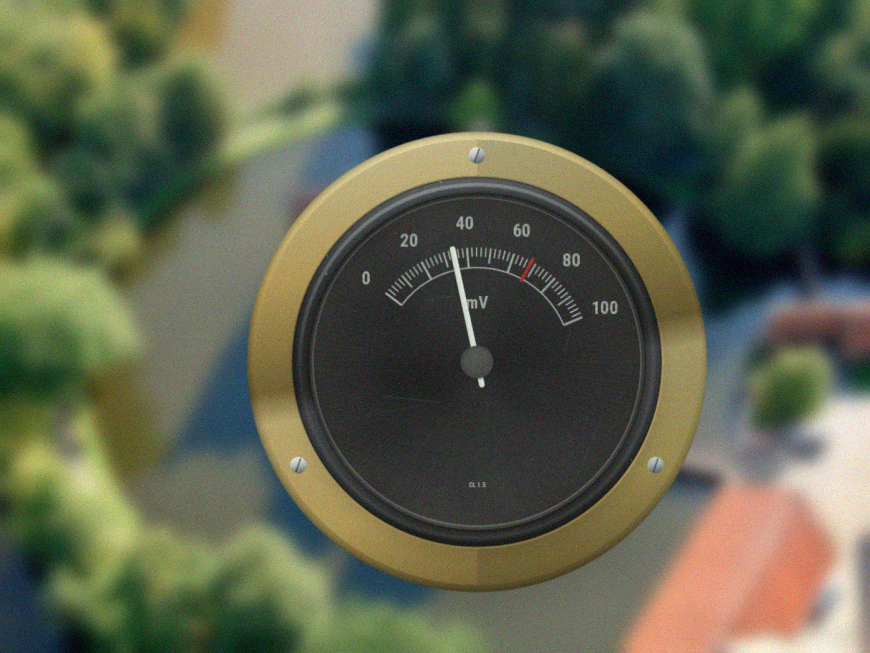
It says 34 mV
